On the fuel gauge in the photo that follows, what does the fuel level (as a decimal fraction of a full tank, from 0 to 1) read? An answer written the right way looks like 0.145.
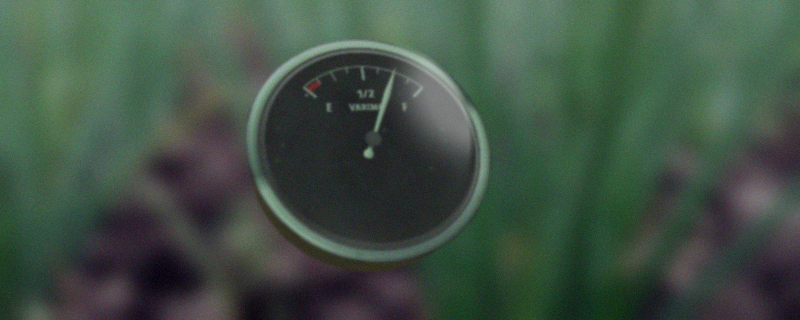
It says 0.75
